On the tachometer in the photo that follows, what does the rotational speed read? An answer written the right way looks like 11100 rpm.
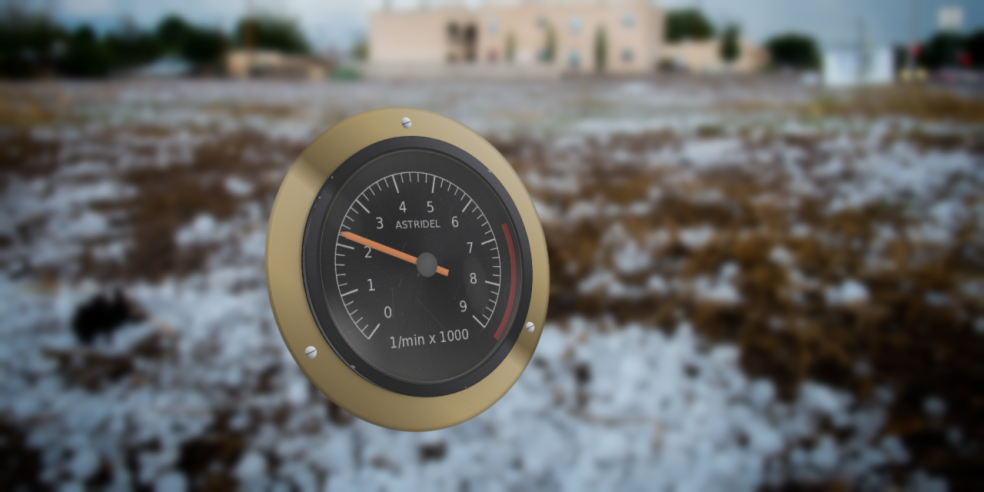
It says 2200 rpm
